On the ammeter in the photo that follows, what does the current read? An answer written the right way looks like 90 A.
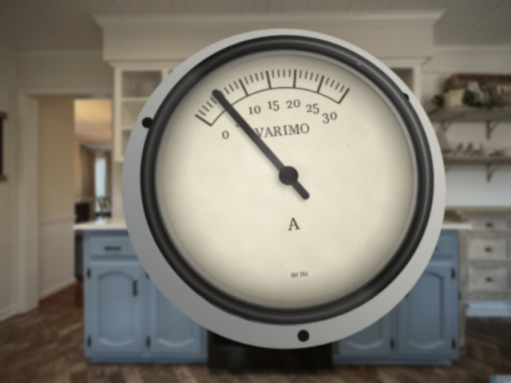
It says 5 A
